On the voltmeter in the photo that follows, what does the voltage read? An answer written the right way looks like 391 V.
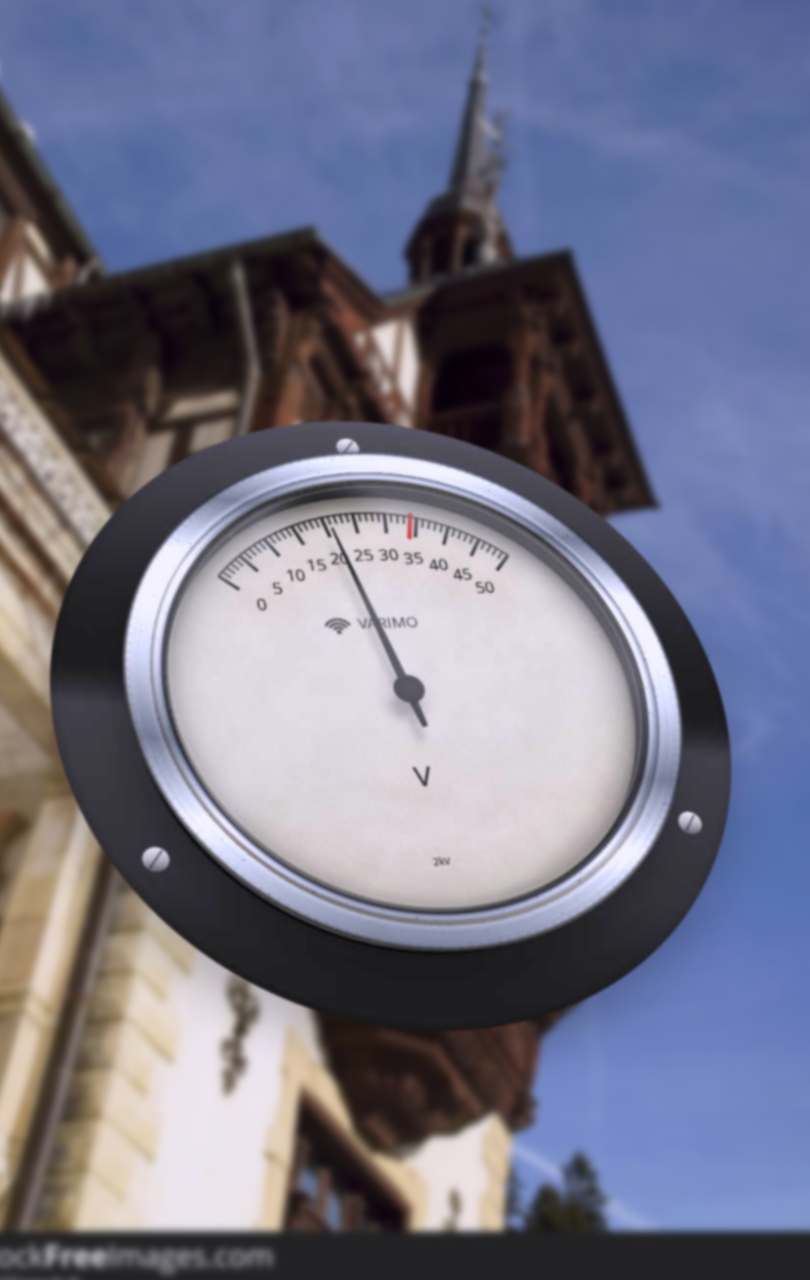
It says 20 V
